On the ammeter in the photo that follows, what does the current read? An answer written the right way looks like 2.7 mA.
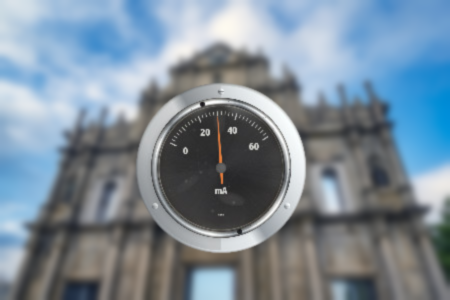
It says 30 mA
